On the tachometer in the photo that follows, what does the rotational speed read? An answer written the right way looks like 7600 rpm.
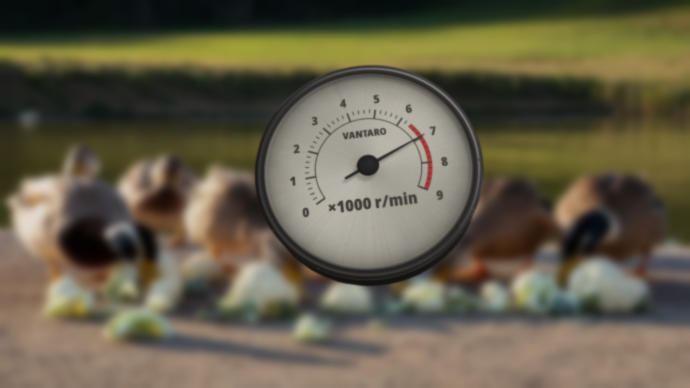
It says 7000 rpm
